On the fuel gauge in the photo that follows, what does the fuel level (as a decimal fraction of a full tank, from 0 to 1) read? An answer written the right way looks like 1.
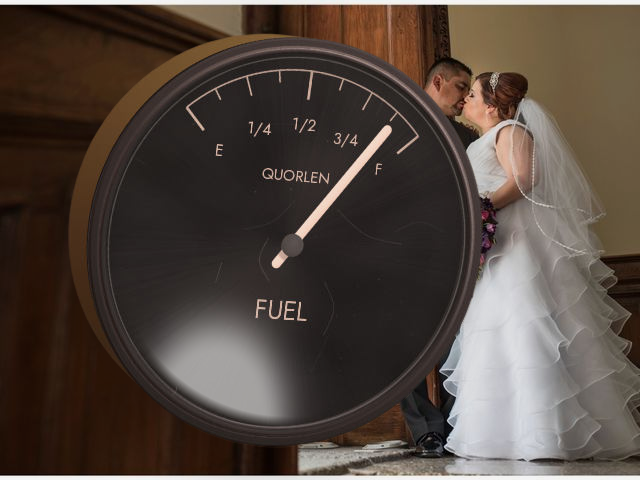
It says 0.875
